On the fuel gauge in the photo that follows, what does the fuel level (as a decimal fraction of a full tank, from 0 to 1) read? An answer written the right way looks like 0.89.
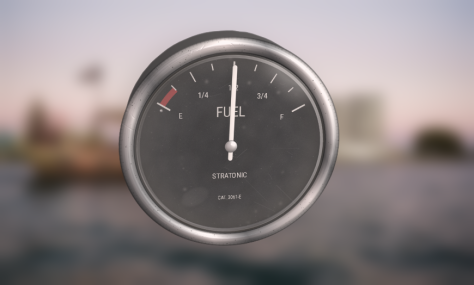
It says 0.5
